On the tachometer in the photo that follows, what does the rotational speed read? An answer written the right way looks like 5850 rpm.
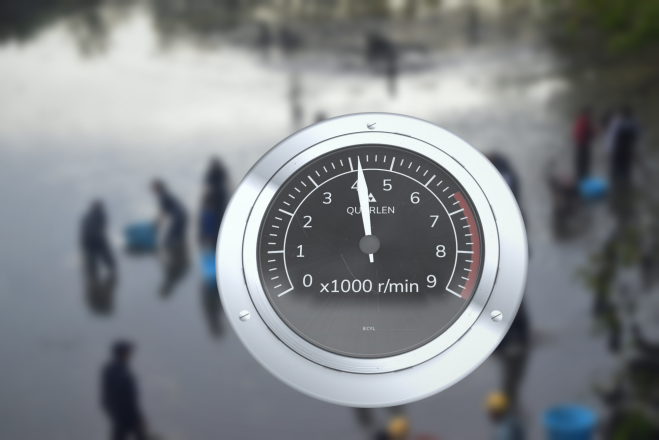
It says 4200 rpm
